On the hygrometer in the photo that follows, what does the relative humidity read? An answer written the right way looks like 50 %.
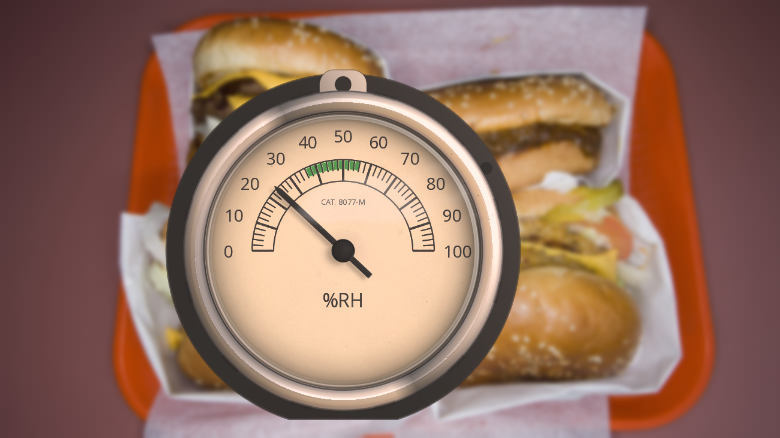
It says 24 %
